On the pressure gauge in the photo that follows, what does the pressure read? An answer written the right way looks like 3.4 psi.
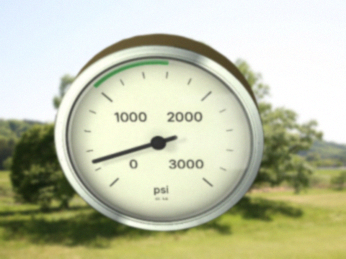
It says 300 psi
